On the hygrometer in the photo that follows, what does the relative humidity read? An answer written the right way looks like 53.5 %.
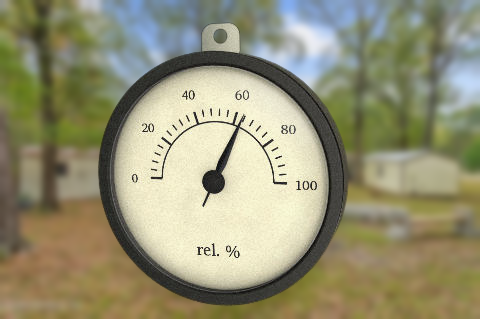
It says 64 %
